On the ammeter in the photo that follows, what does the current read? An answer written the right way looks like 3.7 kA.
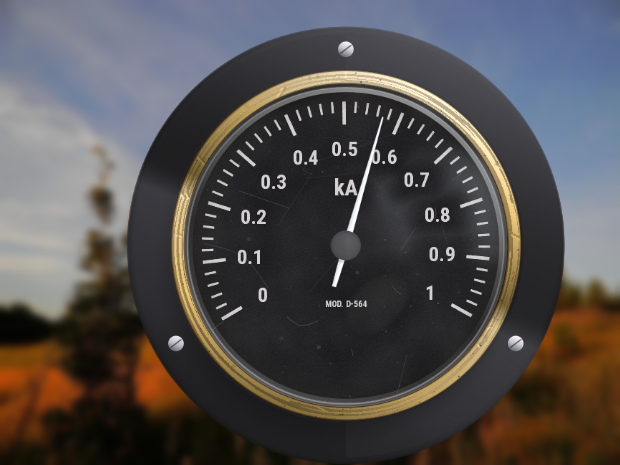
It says 0.57 kA
